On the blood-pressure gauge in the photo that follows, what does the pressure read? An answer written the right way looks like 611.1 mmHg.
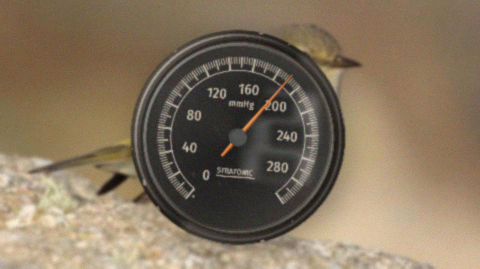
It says 190 mmHg
